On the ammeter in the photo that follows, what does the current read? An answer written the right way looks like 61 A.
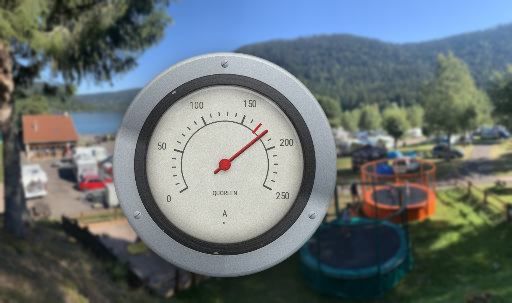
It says 180 A
